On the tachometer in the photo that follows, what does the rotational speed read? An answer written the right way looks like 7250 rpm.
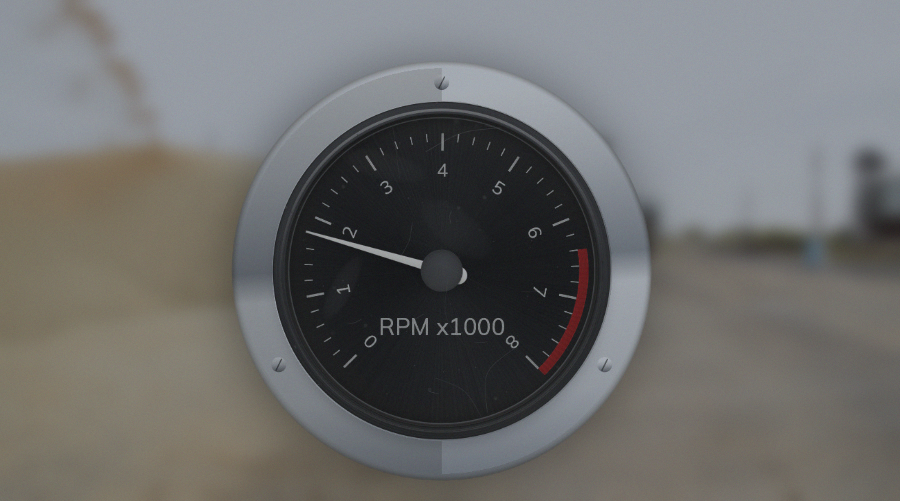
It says 1800 rpm
